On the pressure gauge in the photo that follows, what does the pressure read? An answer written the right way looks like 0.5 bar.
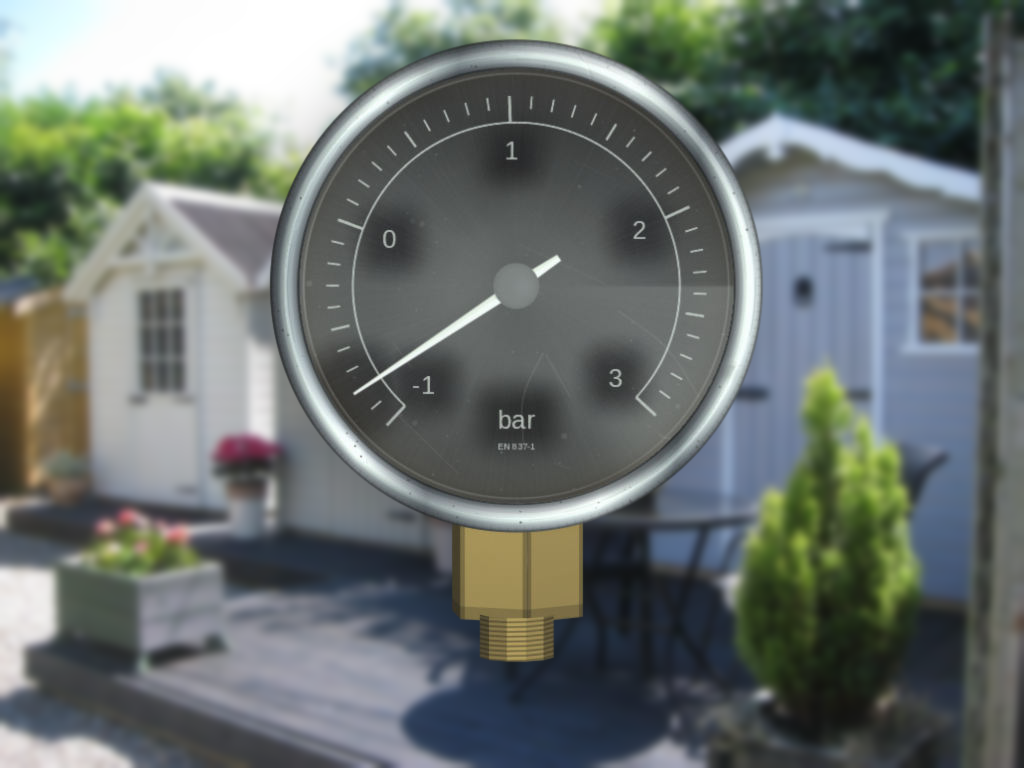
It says -0.8 bar
